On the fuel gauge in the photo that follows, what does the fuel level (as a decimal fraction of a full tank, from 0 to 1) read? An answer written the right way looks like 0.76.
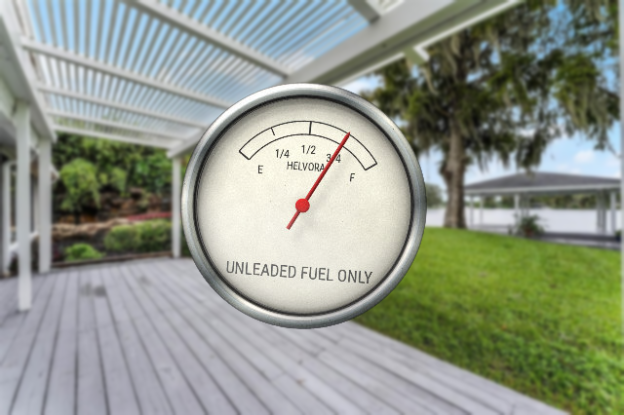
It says 0.75
